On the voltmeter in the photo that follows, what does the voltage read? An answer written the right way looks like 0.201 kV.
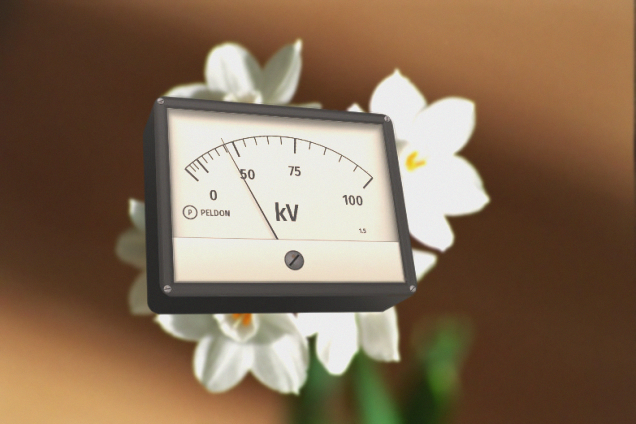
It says 45 kV
